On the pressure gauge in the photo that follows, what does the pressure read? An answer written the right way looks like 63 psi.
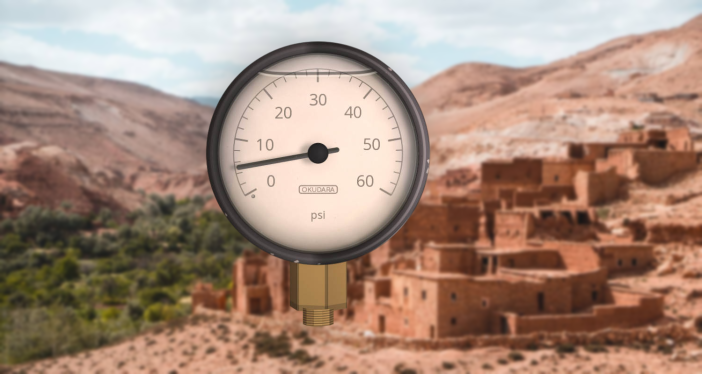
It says 5 psi
